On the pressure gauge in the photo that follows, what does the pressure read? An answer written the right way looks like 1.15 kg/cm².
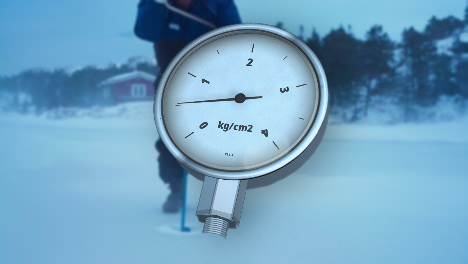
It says 0.5 kg/cm²
